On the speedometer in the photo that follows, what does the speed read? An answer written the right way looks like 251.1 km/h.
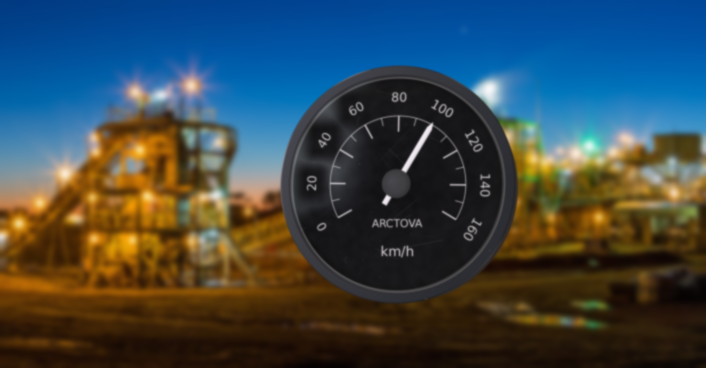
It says 100 km/h
